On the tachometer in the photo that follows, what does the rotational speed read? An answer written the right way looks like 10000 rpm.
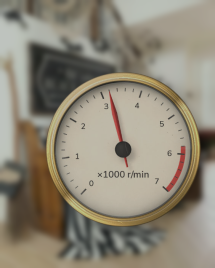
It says 3200 rpm
